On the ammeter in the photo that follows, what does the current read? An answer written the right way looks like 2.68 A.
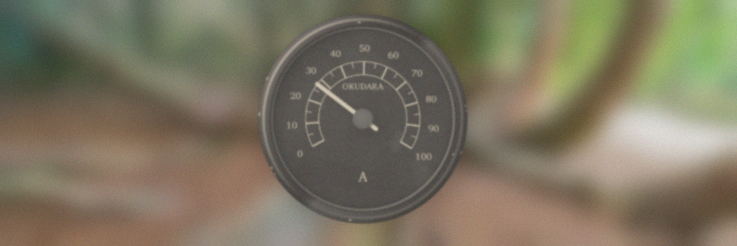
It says 27.5 A
